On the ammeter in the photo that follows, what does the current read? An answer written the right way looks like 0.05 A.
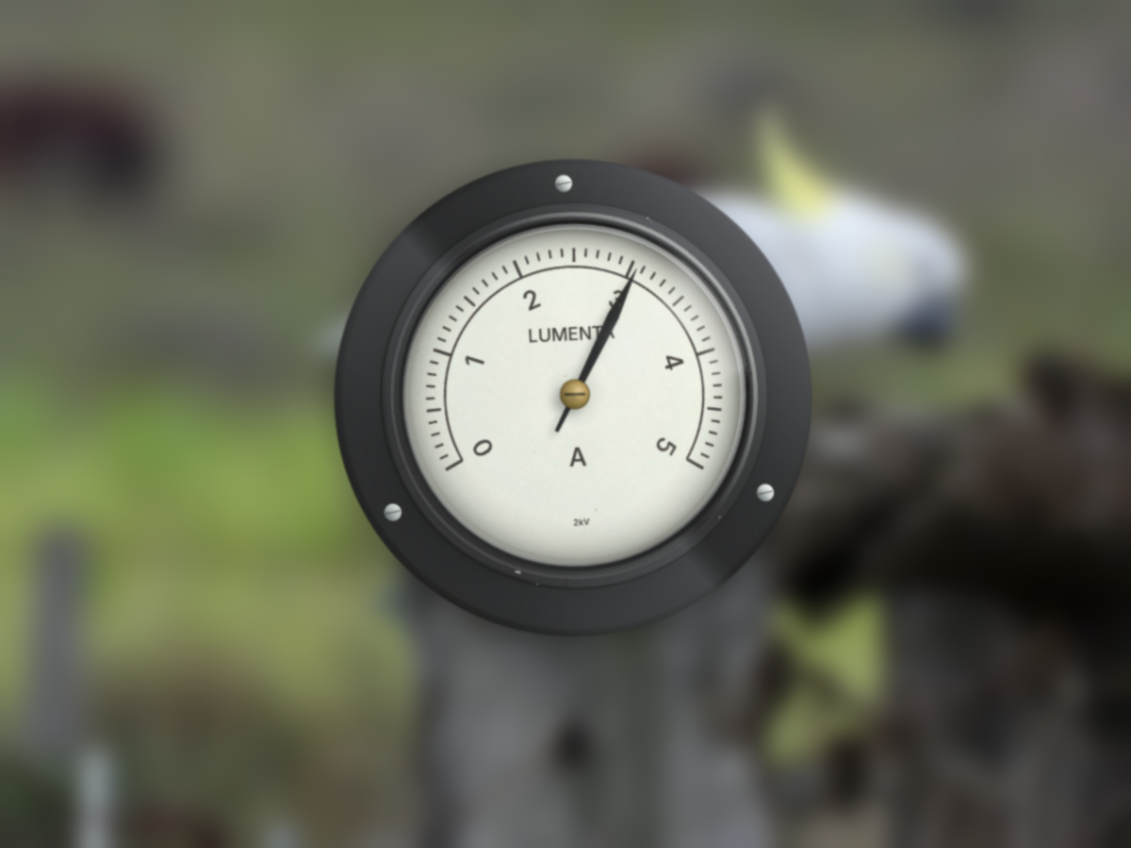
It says 3.05 A
